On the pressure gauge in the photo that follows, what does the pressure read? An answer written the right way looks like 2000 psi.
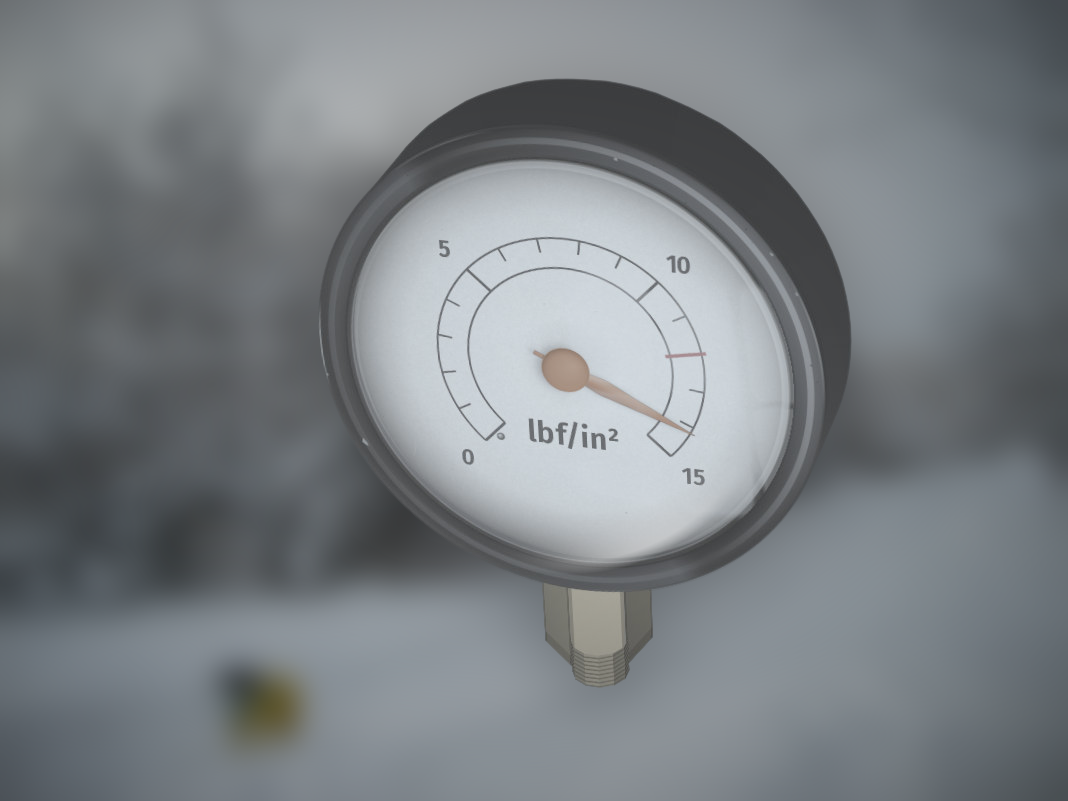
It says 14 psi
